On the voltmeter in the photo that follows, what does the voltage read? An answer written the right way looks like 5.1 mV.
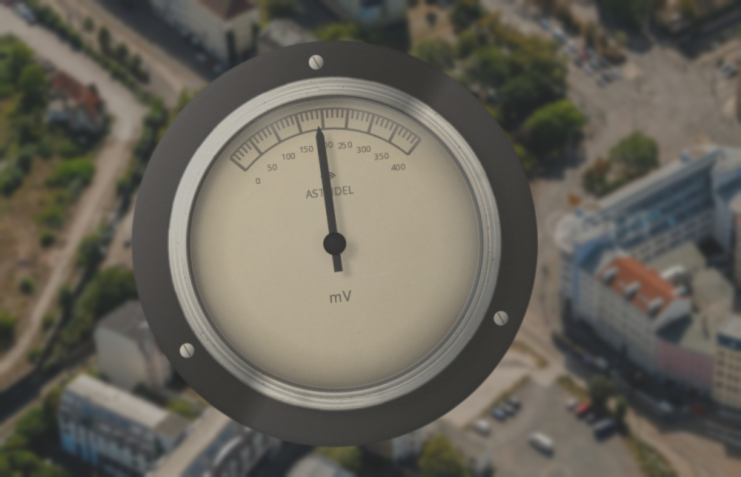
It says 190 mV
